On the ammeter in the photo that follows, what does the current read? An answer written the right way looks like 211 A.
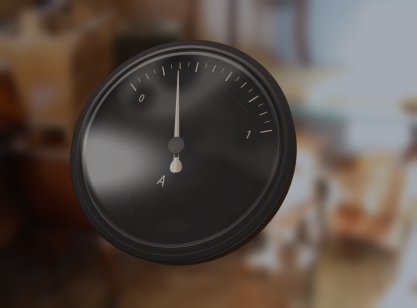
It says 0.3 A
